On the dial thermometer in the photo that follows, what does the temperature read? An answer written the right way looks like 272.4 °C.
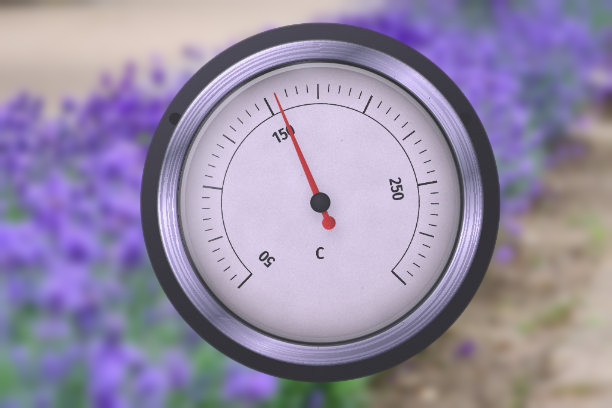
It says 155 °C
